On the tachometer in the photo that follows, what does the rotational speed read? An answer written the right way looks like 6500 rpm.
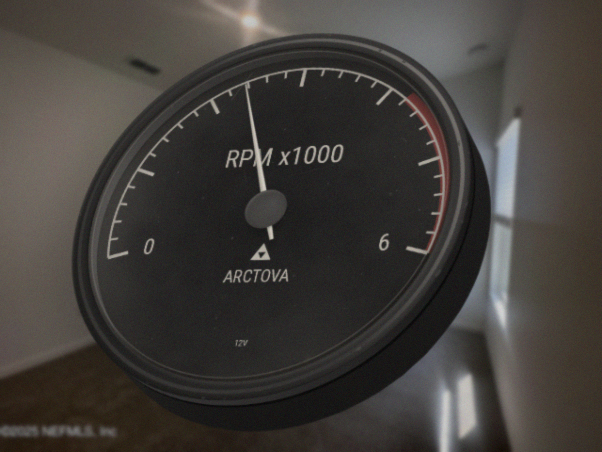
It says 2400 rpm
